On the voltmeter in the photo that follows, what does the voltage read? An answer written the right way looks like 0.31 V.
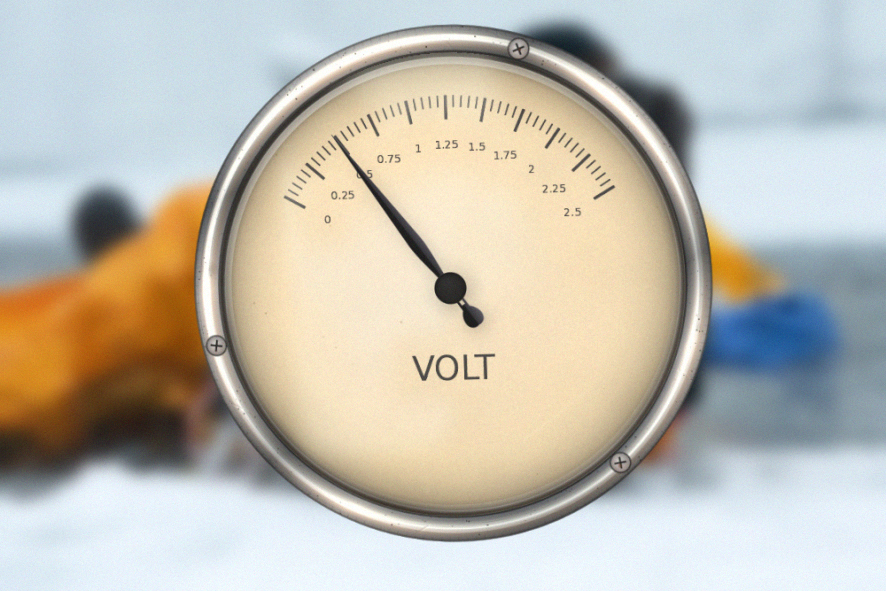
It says 0.5 V
